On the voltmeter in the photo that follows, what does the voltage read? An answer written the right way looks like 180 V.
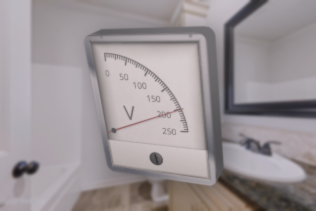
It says 200 V
